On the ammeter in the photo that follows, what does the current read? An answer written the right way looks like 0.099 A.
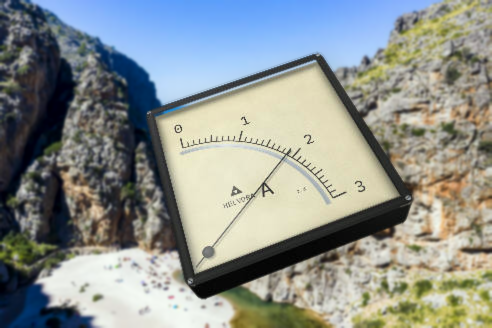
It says 1.9 A
